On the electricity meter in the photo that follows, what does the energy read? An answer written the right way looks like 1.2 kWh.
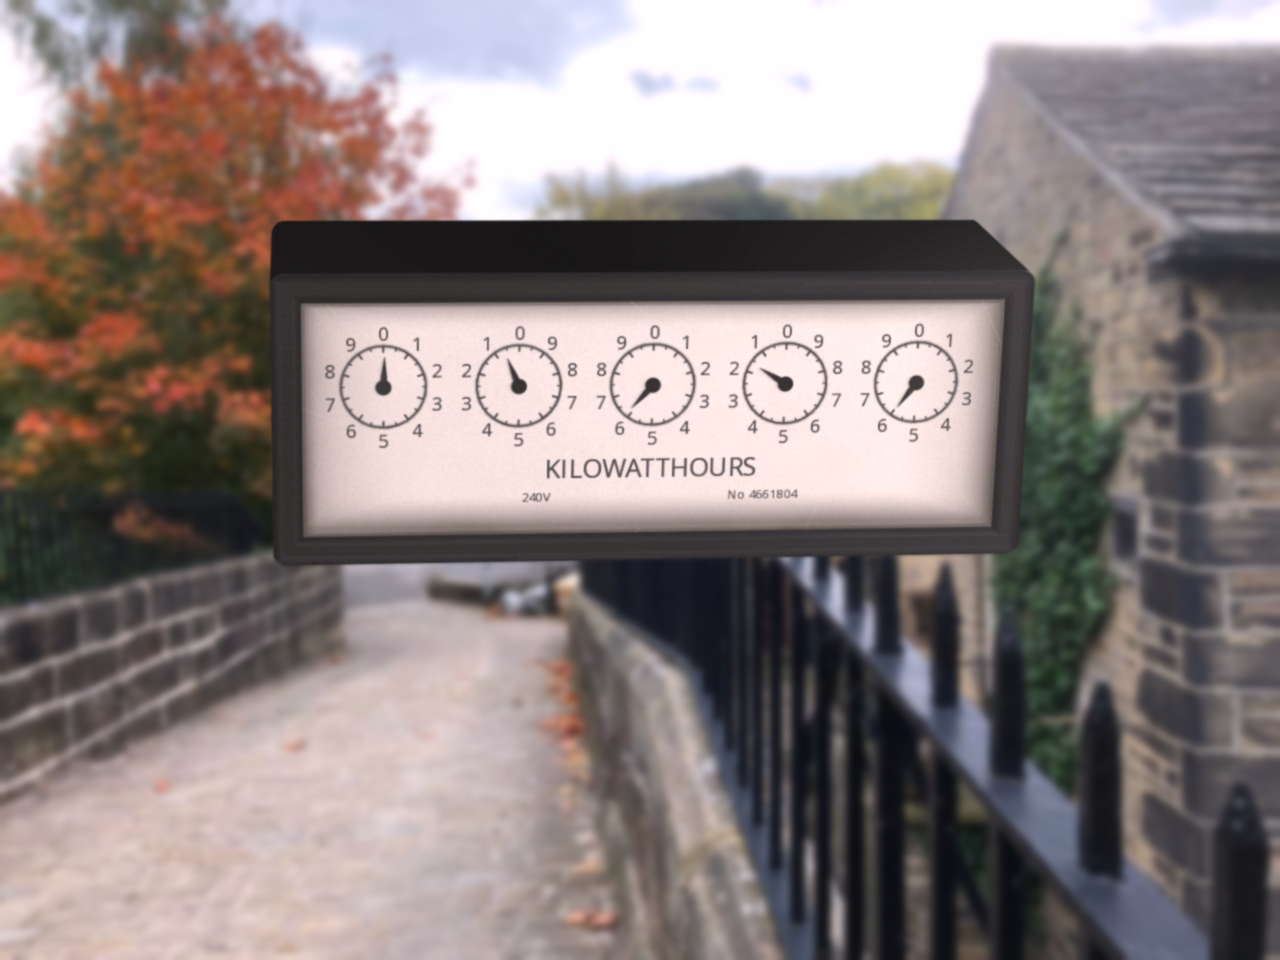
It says 616 kWh
